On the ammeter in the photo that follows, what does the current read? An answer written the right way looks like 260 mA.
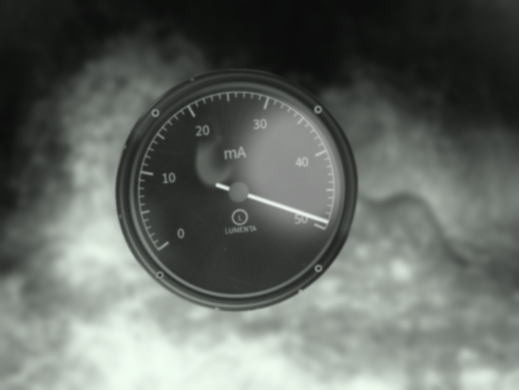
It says 49 mA
